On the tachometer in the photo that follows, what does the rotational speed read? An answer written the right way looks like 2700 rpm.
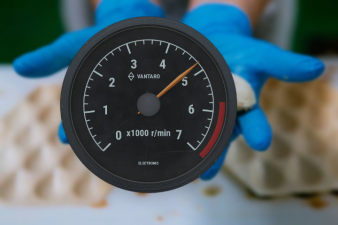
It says 4800 rpm
